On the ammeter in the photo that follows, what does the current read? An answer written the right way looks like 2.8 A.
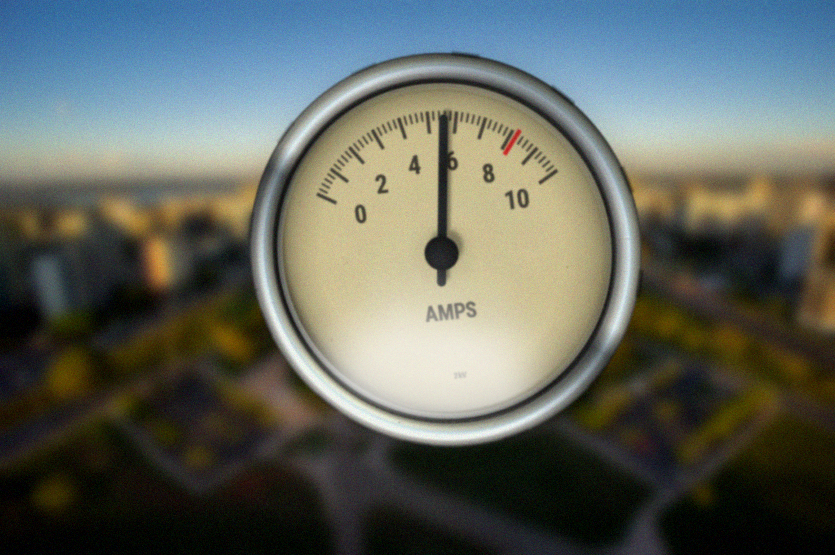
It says 5.6 A
